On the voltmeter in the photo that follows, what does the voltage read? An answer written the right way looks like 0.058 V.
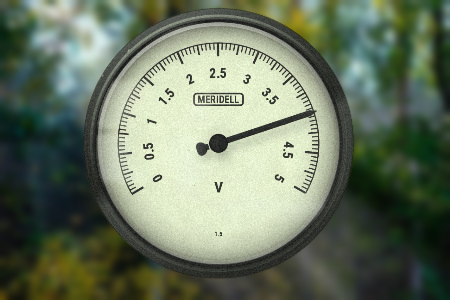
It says 4 V
